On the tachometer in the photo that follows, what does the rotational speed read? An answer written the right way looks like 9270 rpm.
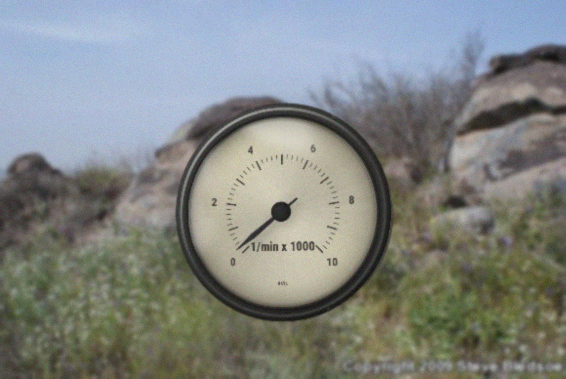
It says 200 rpm
